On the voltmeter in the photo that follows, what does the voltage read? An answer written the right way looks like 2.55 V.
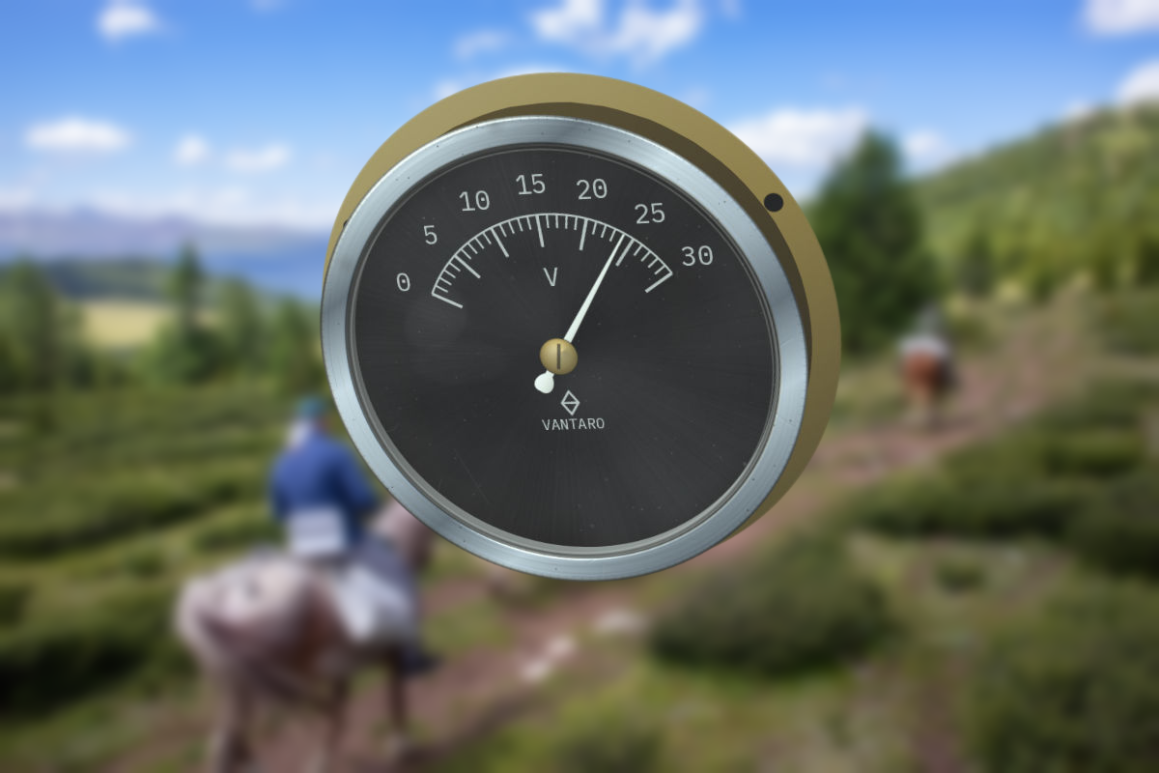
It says 24 V
